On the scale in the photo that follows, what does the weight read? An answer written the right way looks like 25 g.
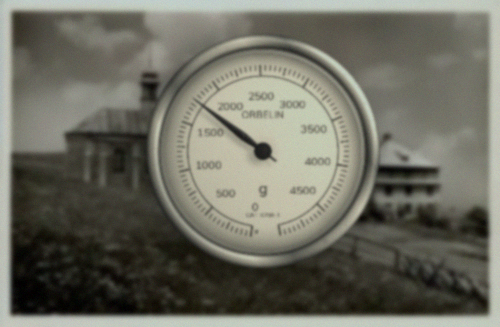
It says 1750 g
